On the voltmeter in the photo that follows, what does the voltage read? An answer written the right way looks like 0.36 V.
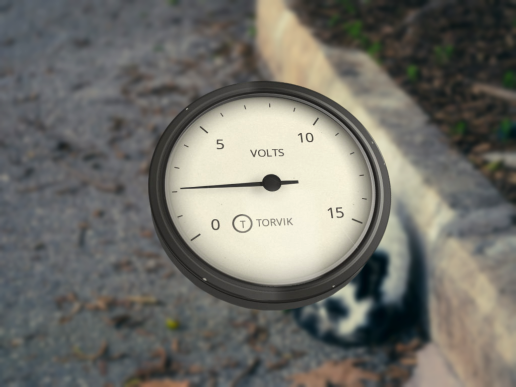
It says 2 V
